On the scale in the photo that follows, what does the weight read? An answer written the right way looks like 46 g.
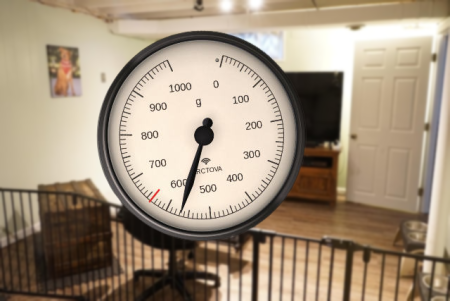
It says 570 g
